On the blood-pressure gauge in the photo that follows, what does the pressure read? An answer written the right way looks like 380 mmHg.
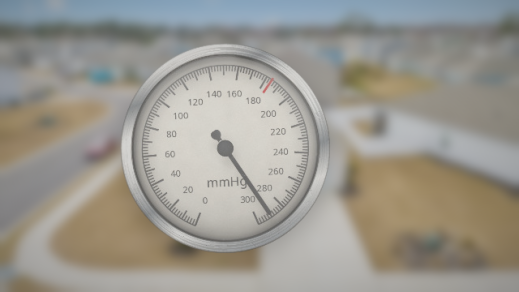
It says 290 mmHg
